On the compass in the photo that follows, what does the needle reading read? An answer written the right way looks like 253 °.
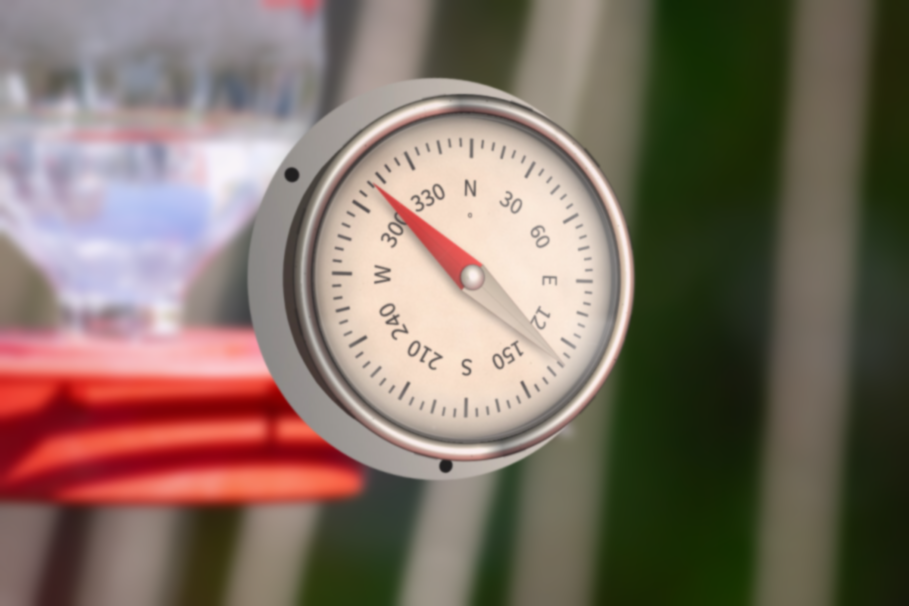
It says 310 °
